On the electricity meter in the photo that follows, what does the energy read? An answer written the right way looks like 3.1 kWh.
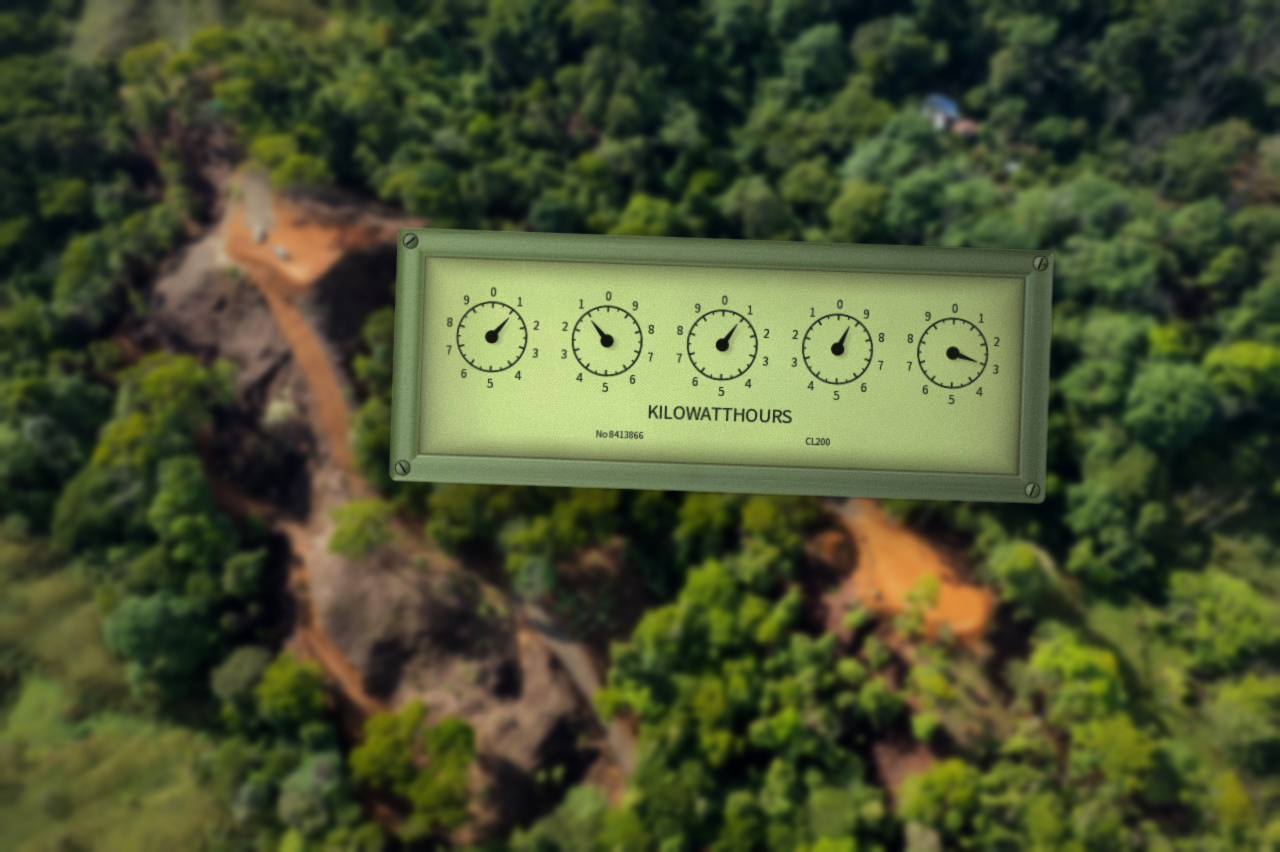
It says 11093 kWh
